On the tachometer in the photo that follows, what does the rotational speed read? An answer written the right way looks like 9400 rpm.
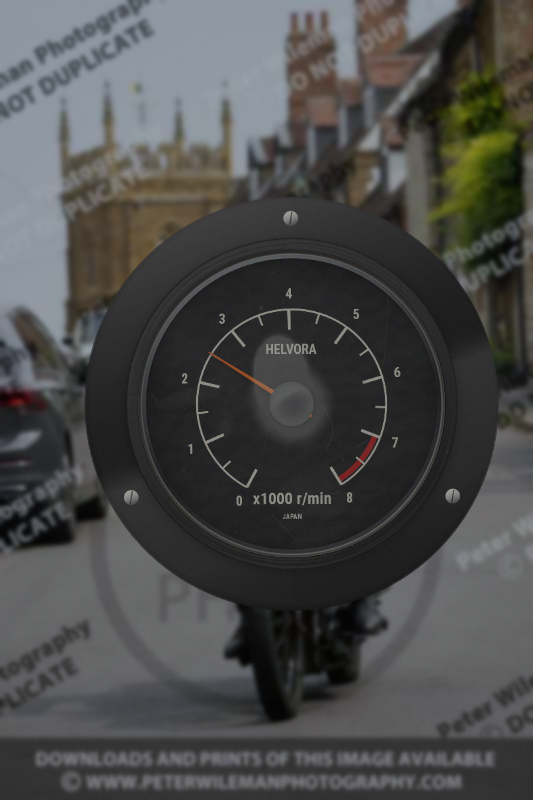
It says 2500 rpm
